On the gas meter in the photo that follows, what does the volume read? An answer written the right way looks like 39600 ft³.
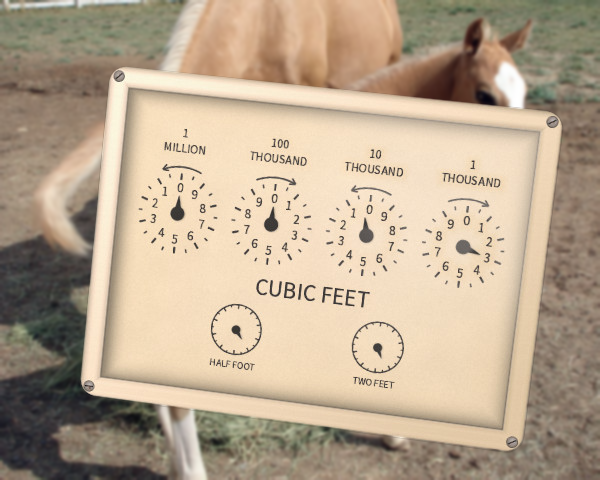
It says 300 ft³
